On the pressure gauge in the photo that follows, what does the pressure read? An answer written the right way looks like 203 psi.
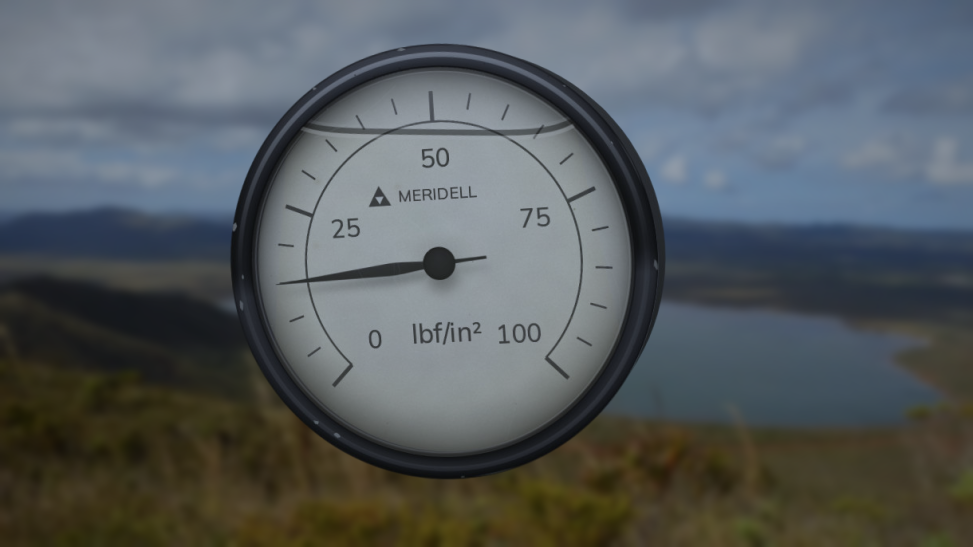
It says 15 psi
